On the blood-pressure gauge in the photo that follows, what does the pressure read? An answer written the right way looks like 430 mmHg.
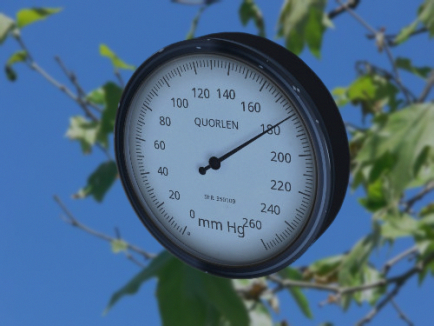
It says 180 mmHg
